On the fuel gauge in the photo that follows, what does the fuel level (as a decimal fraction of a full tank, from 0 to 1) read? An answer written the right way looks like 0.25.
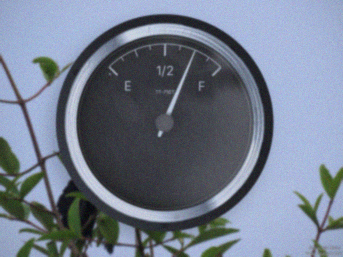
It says 0.75
